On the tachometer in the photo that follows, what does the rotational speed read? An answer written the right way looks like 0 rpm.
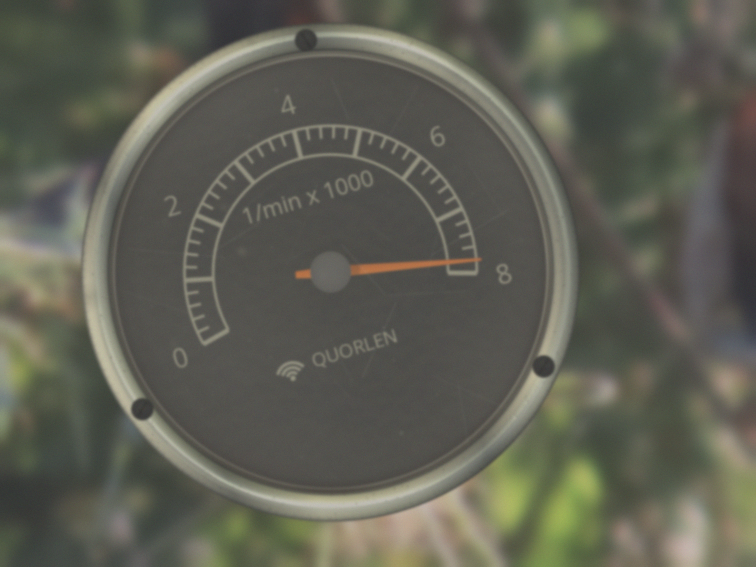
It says 7800 rpm
